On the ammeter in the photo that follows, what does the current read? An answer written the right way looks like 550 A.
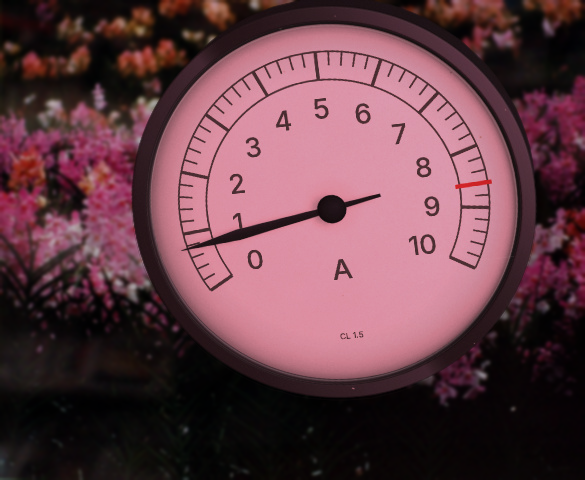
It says 0.8 A
